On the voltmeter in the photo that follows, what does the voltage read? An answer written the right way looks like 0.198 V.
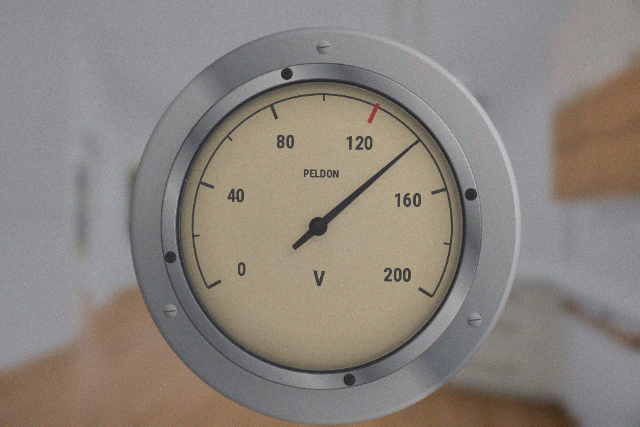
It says 140 V
